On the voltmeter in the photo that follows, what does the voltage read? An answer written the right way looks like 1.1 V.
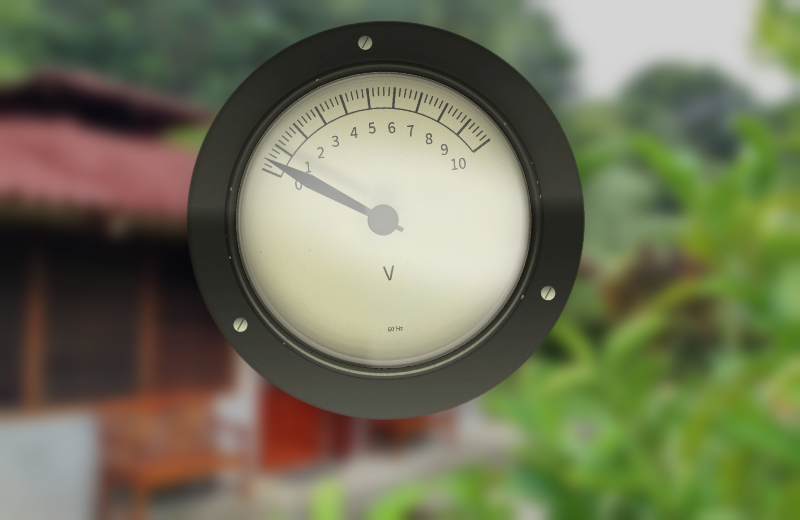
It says 0.4 V
